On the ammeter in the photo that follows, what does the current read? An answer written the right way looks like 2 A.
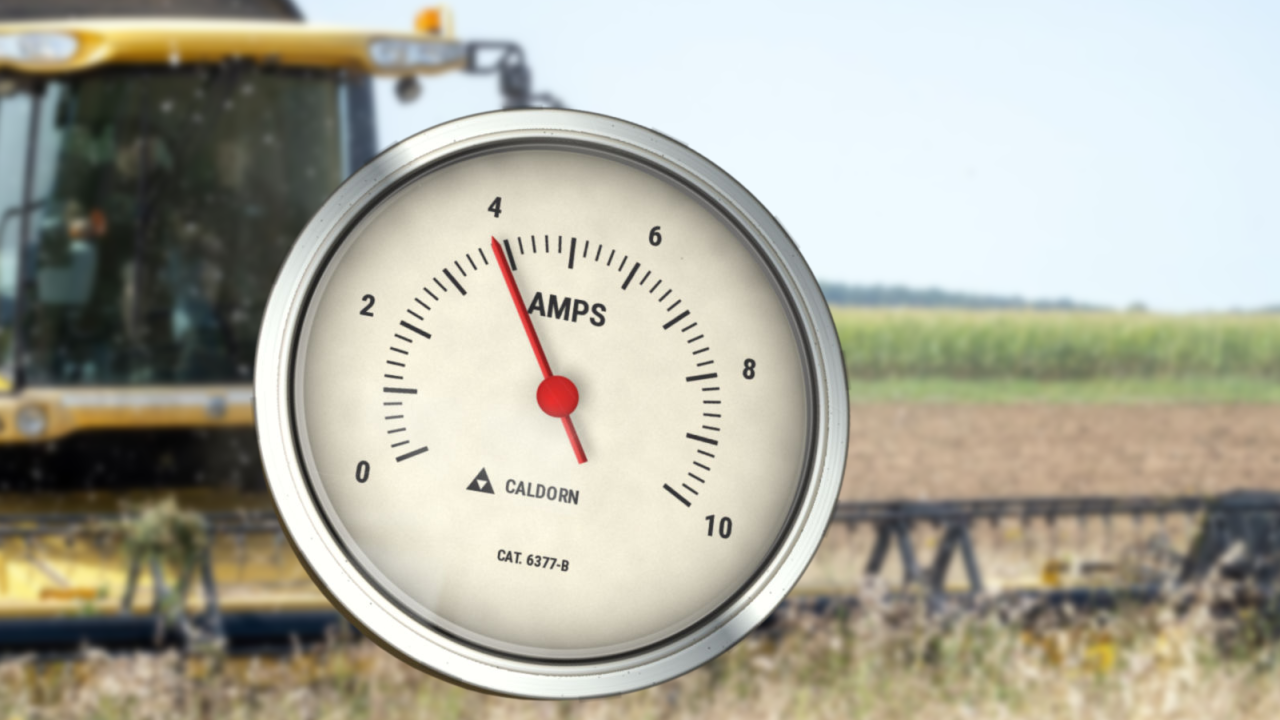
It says 3.8 A
